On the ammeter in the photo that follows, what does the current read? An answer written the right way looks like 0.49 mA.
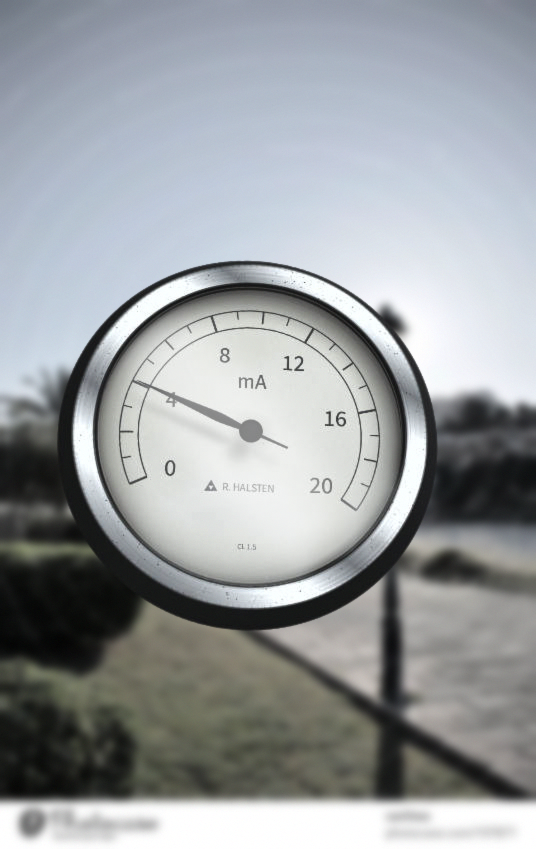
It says 4 mA
